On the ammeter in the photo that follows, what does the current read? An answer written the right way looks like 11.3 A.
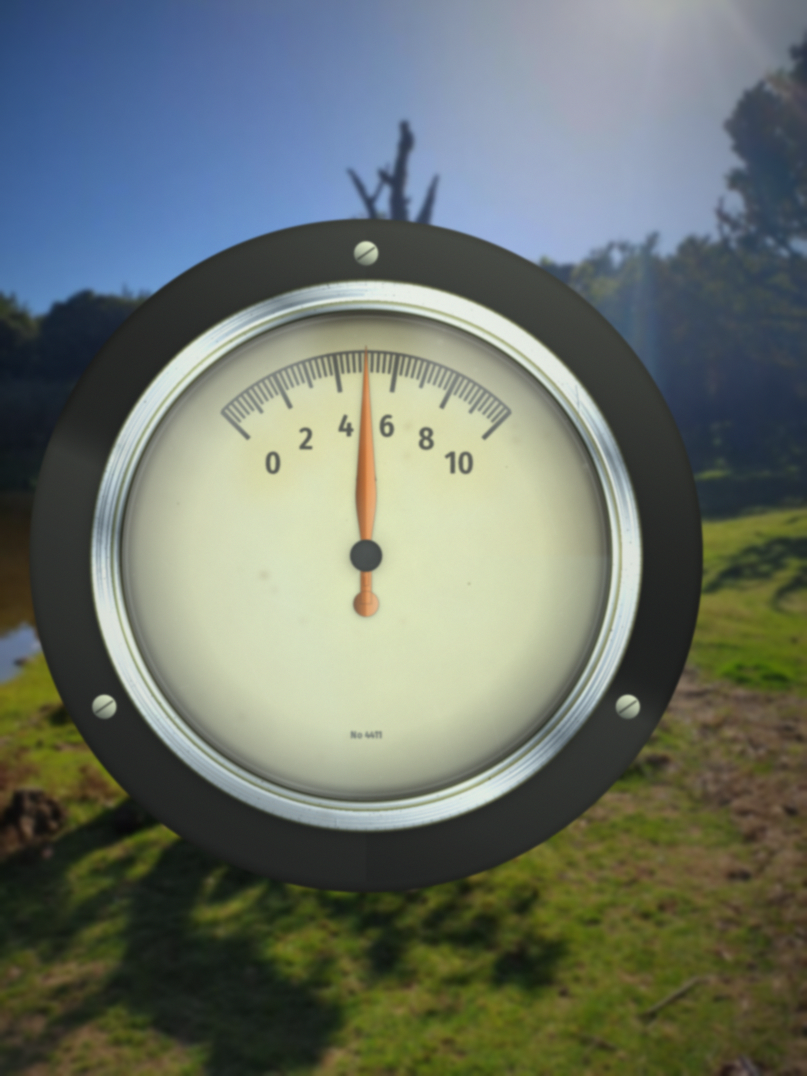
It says 5 A
